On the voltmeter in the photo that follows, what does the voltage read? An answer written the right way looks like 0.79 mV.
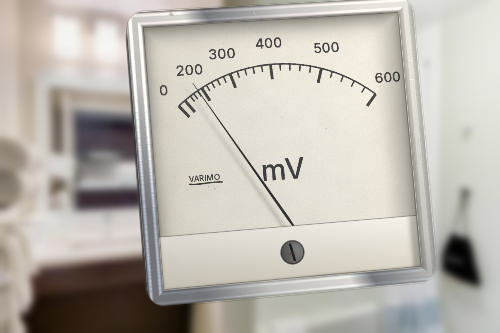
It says 180 mV
